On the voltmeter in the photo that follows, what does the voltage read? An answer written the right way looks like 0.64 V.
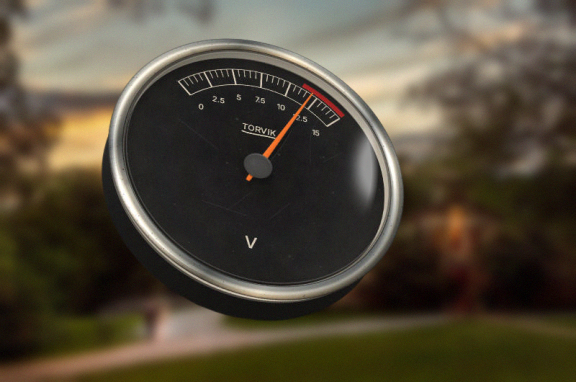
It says 12 V
